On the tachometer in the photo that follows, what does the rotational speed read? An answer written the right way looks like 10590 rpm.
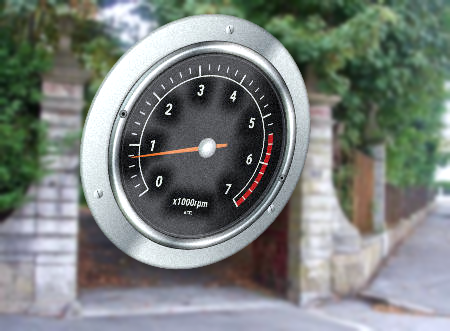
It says 800 rpm
